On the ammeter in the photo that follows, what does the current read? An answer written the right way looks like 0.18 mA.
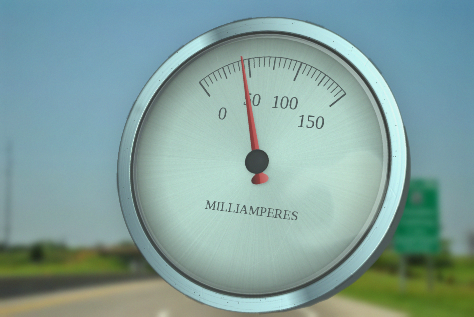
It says 45 mA
